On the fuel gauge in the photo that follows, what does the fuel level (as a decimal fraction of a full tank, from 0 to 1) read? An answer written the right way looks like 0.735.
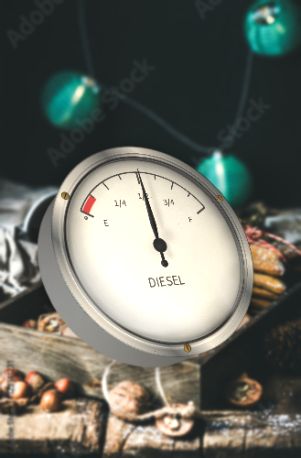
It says 0.5
